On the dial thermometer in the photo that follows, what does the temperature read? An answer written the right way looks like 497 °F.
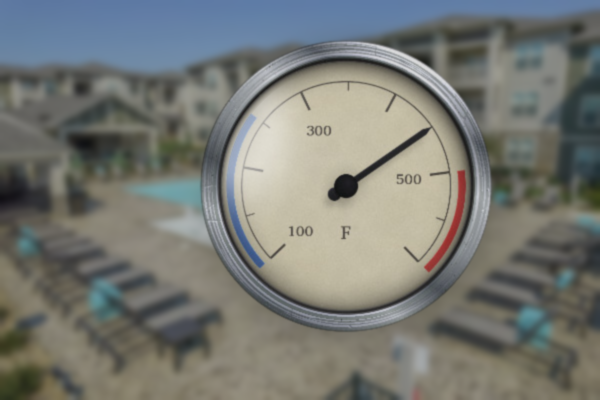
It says 450 °F
